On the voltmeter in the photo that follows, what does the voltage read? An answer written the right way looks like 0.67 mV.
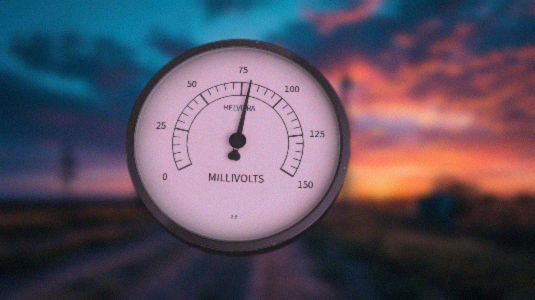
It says 80 mV
